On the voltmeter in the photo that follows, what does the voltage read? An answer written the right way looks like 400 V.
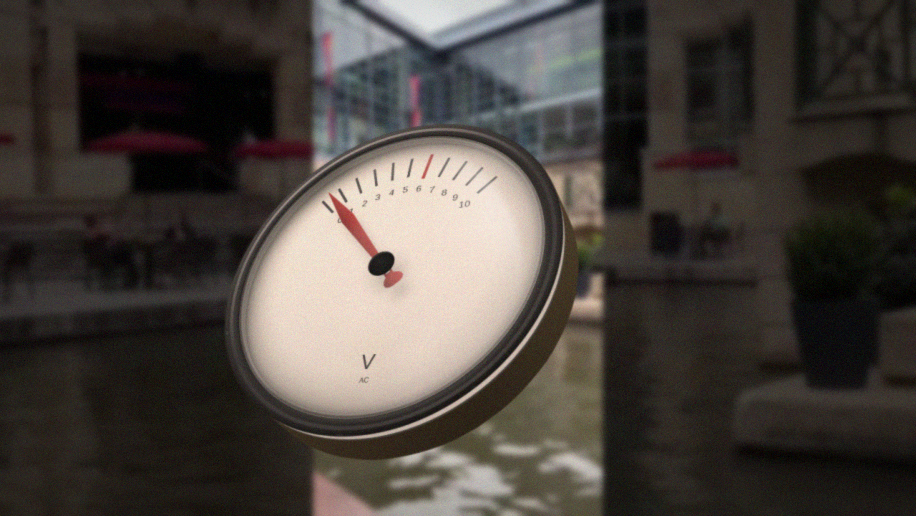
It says 0.5 V
